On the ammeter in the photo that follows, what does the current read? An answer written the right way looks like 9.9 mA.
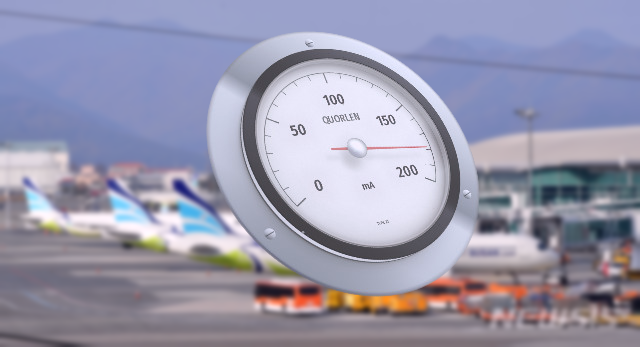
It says 180 mA
